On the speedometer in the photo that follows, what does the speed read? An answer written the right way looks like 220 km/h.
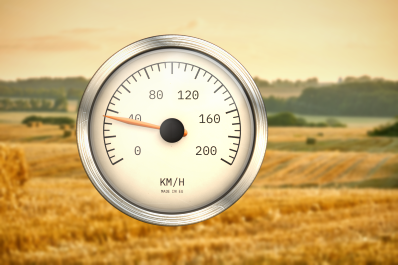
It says 35 km/h
